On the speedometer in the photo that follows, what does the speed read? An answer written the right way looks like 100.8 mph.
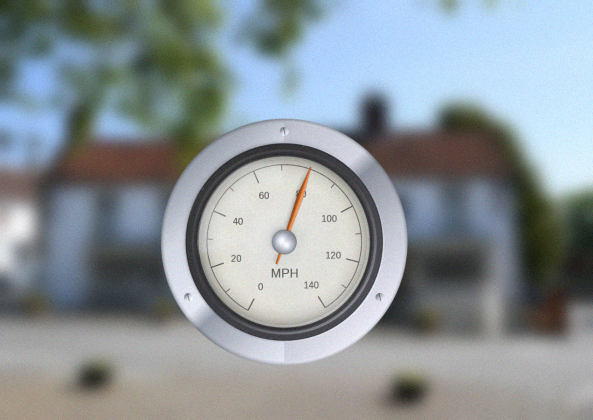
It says 80 mph
